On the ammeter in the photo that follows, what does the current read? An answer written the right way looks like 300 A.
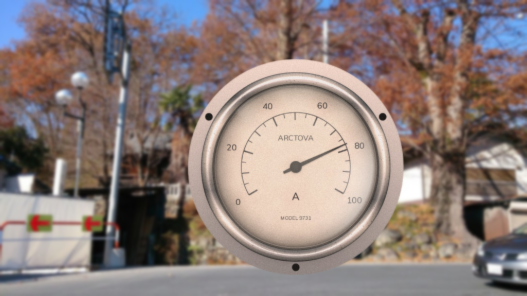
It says 77.5 A
